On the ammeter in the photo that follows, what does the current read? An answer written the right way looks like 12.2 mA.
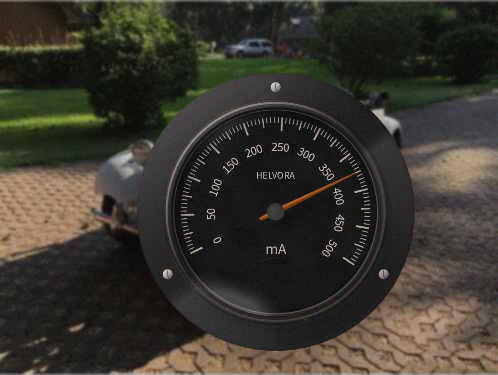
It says 375 mA
